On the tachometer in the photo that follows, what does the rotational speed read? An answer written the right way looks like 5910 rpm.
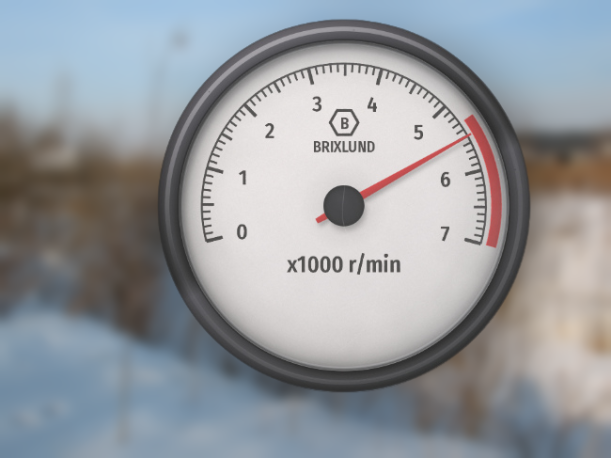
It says 5500 rpm
